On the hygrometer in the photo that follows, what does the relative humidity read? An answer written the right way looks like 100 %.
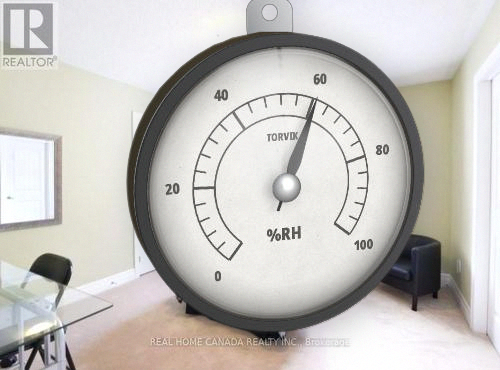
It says 60 %
